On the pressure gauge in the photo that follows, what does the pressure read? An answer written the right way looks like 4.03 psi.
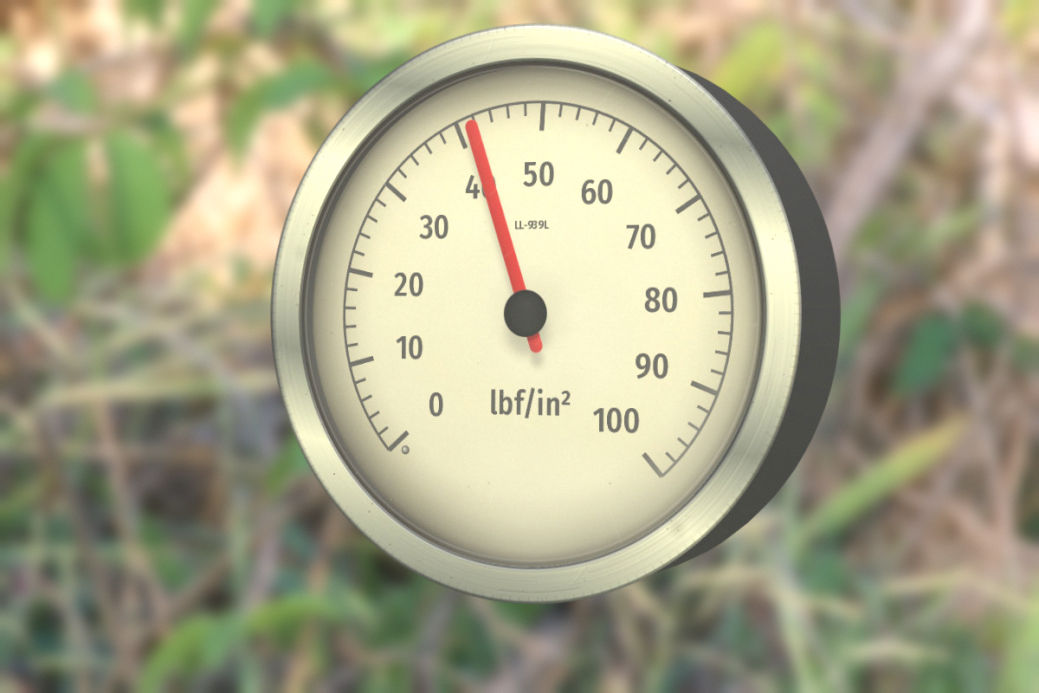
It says 42 psi
